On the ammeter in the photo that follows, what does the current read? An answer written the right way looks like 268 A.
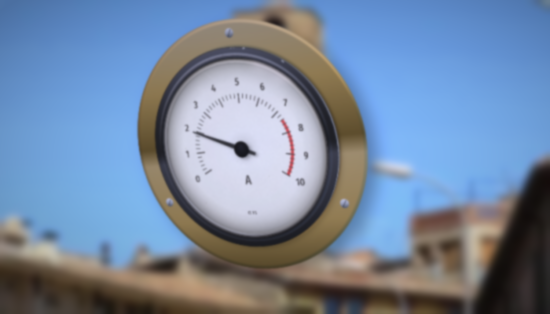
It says 2 A
